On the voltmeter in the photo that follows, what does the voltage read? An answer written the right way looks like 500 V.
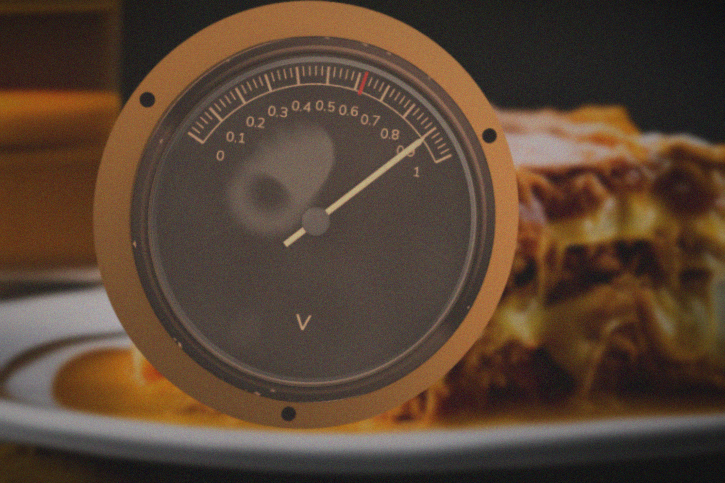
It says 0.9 V
